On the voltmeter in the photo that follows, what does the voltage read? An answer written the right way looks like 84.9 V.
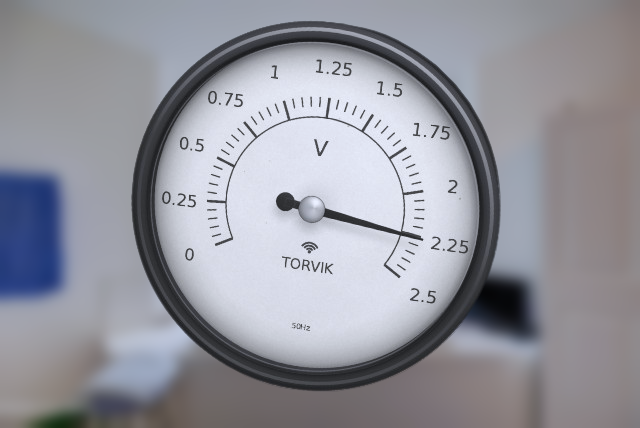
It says 2.25 V
